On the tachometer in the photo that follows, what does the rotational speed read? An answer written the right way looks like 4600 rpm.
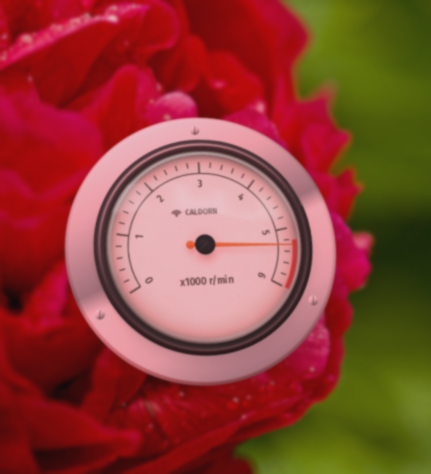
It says 5300 rpm
